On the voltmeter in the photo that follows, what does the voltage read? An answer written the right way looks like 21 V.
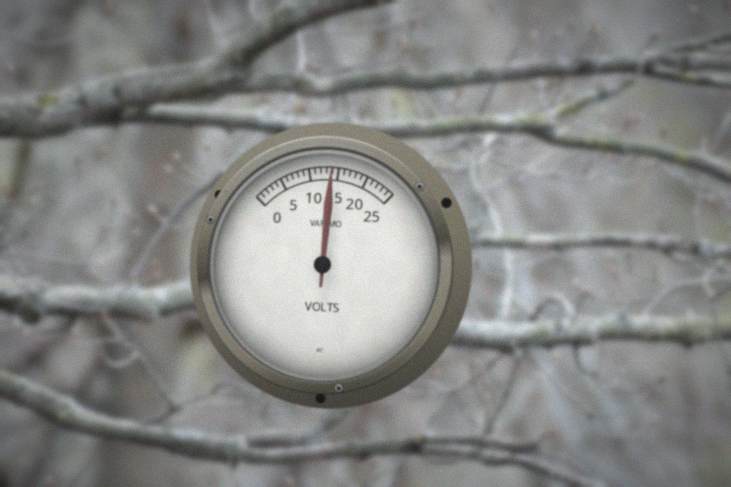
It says 14 V
